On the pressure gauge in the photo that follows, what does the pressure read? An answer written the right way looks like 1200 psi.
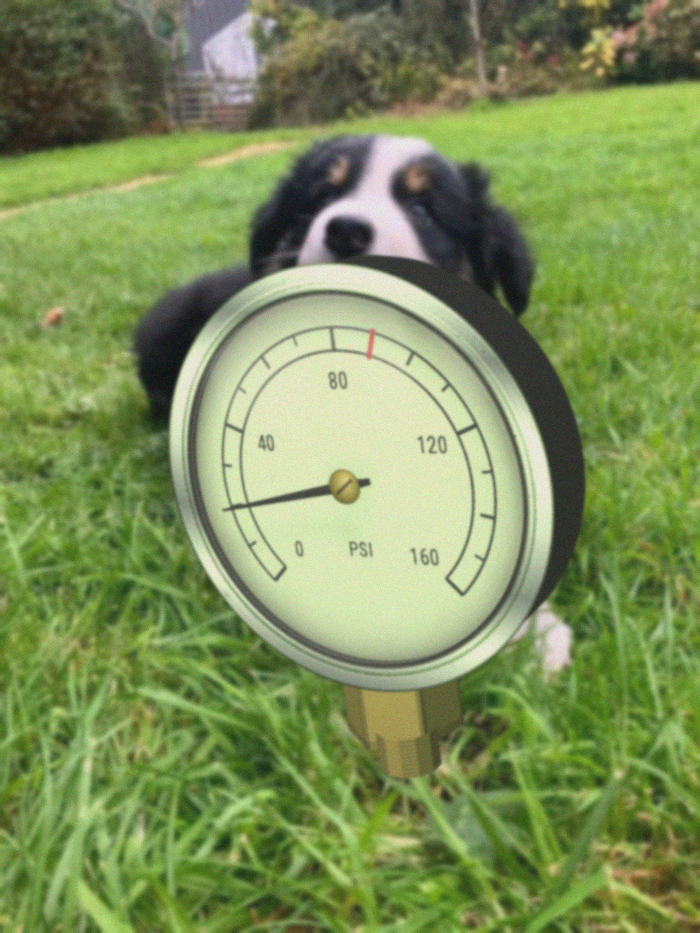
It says 20 psi
